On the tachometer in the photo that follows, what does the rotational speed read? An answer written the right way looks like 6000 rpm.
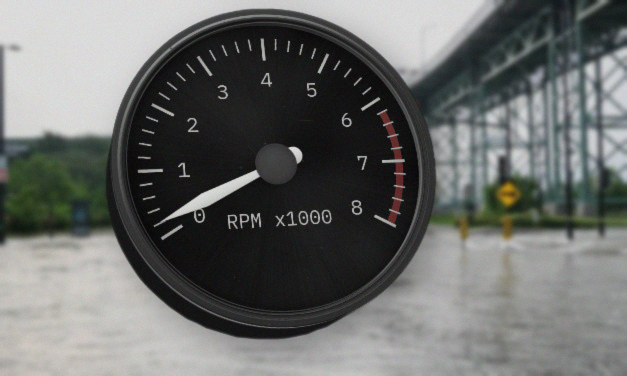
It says 200 rpm
